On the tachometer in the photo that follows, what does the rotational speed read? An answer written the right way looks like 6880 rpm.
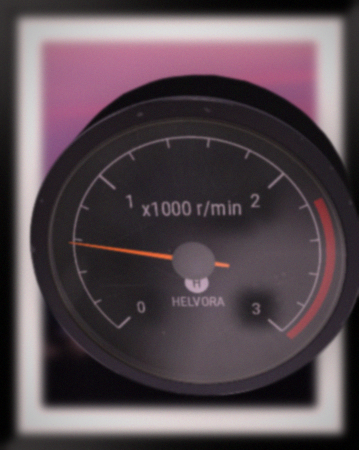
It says 600 rpm
